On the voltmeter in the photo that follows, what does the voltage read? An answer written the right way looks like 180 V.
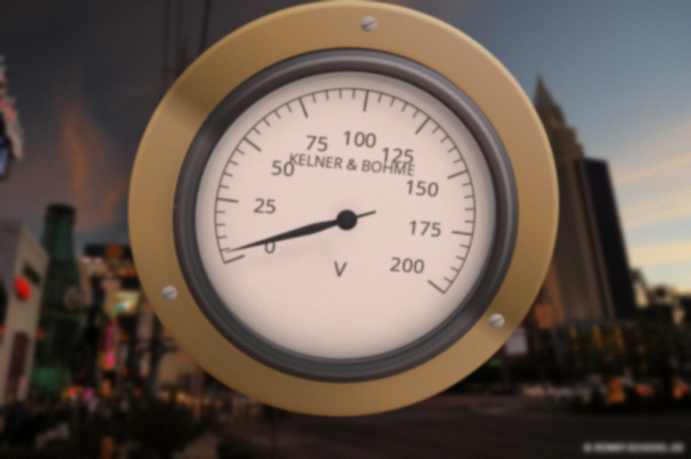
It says 5 V
